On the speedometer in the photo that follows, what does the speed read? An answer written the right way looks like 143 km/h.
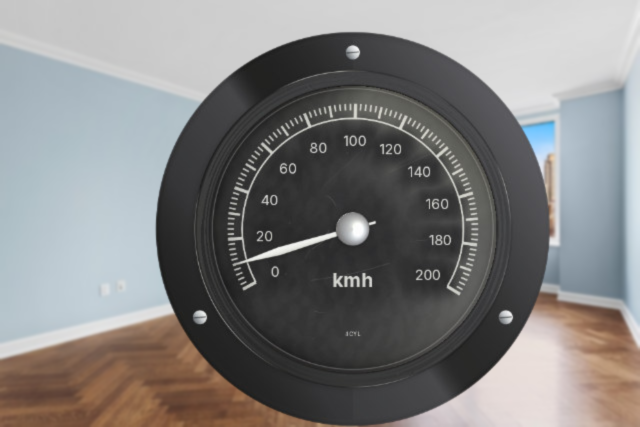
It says 10 km/h
